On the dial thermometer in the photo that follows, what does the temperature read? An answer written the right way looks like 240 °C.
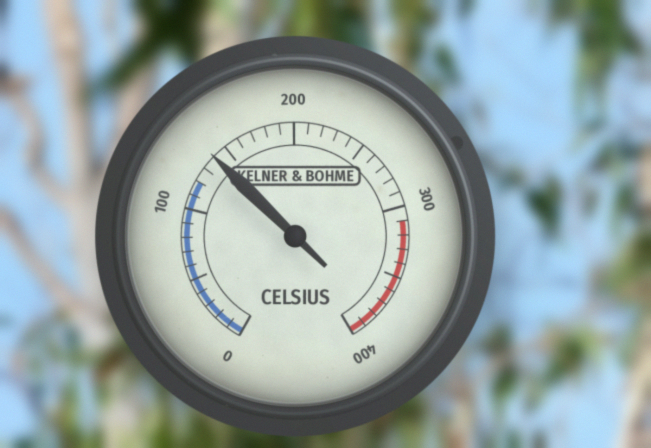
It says 140 °C
